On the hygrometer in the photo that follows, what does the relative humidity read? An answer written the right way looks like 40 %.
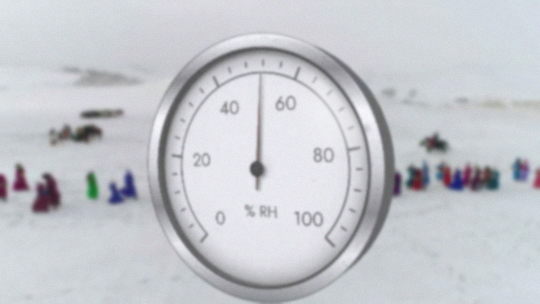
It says 52 %
